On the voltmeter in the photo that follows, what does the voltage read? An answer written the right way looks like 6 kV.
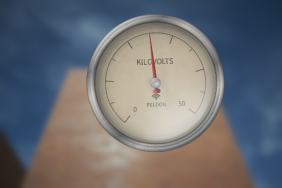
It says 25 kV
